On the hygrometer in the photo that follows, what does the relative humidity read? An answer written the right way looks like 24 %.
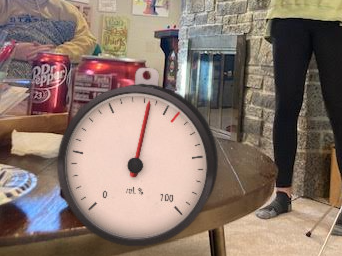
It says 54 %
